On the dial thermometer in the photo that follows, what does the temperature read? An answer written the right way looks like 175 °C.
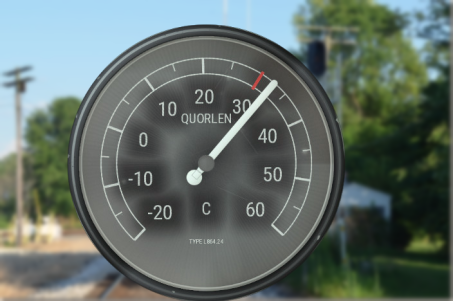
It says 32.5 °C
